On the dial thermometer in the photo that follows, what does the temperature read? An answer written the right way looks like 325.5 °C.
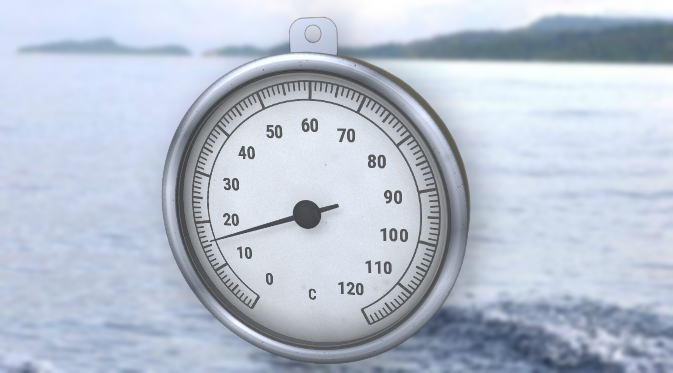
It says 16 °C
